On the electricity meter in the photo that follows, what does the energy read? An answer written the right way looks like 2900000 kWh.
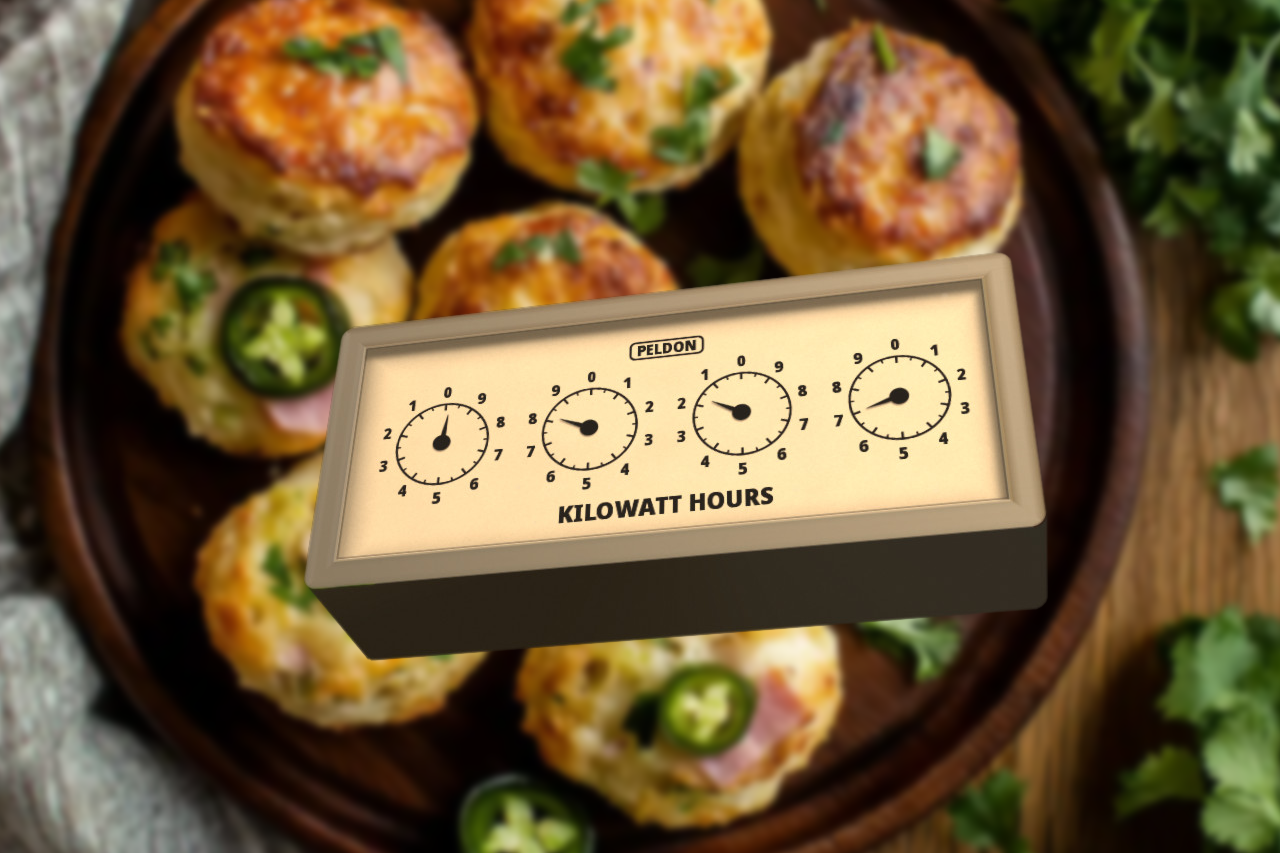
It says 9817 kWh
